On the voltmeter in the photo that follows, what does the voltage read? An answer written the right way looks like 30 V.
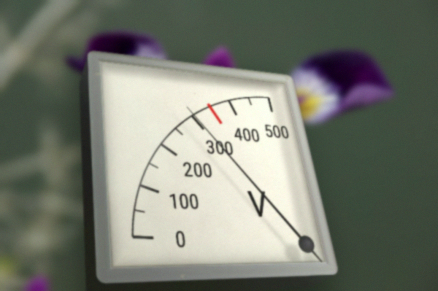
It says 300 V
